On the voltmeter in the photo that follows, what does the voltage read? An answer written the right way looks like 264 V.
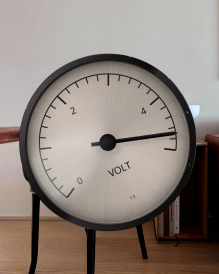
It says 4.7 V
